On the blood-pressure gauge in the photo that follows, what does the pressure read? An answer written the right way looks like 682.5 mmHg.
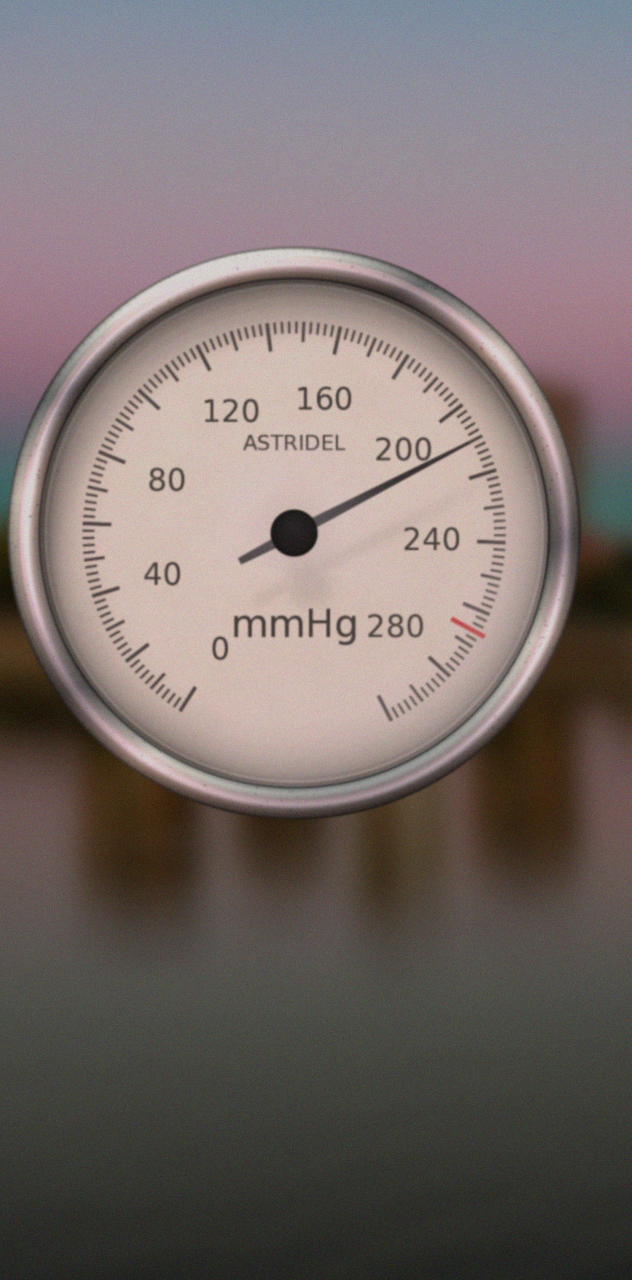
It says 210 mmHg
